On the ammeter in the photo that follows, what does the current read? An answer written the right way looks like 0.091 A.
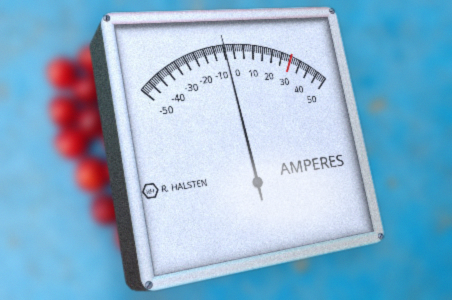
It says -5 A
